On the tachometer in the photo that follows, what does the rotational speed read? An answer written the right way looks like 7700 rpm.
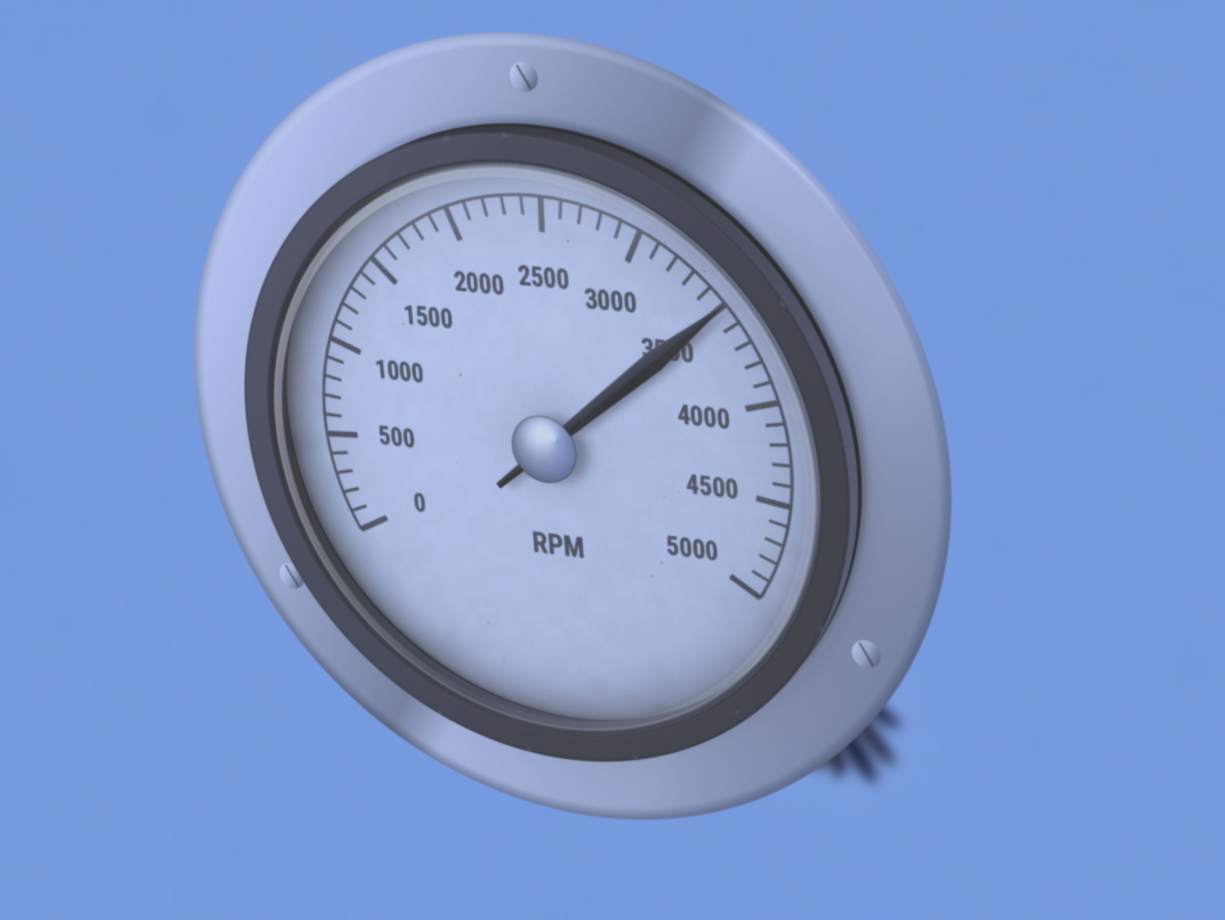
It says 3500 rpm
